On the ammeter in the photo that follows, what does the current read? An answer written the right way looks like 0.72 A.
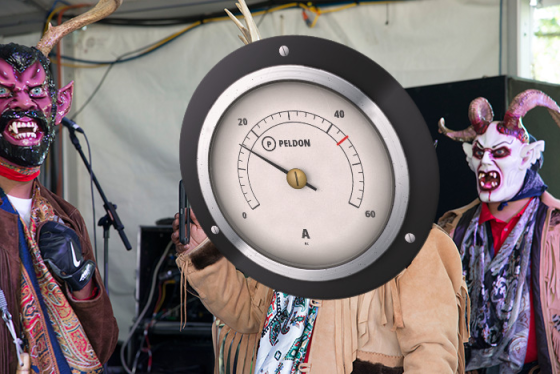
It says 16 A
